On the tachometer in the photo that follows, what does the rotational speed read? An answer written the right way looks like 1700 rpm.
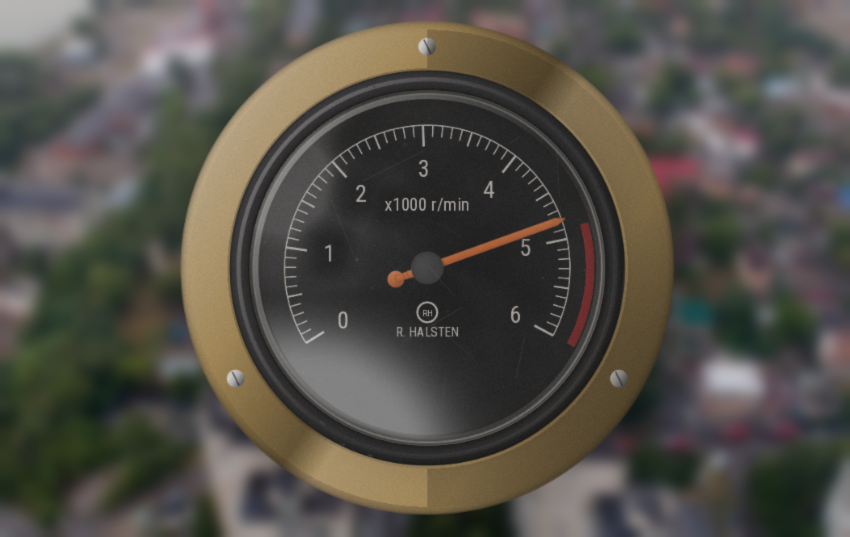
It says 4800 rpm
